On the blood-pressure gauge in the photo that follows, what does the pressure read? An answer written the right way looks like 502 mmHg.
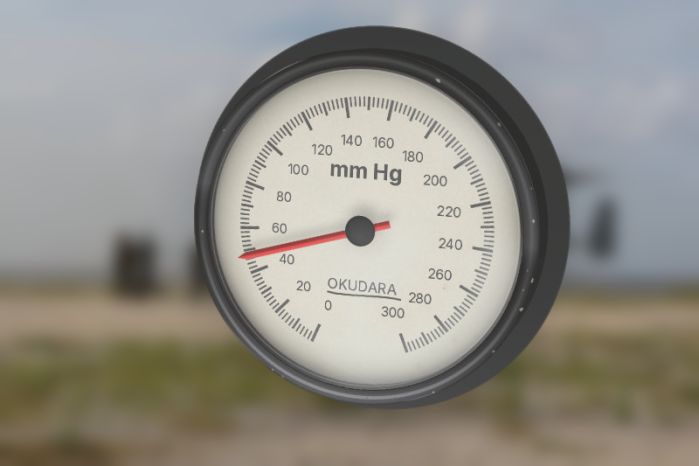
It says 48 mmHg
